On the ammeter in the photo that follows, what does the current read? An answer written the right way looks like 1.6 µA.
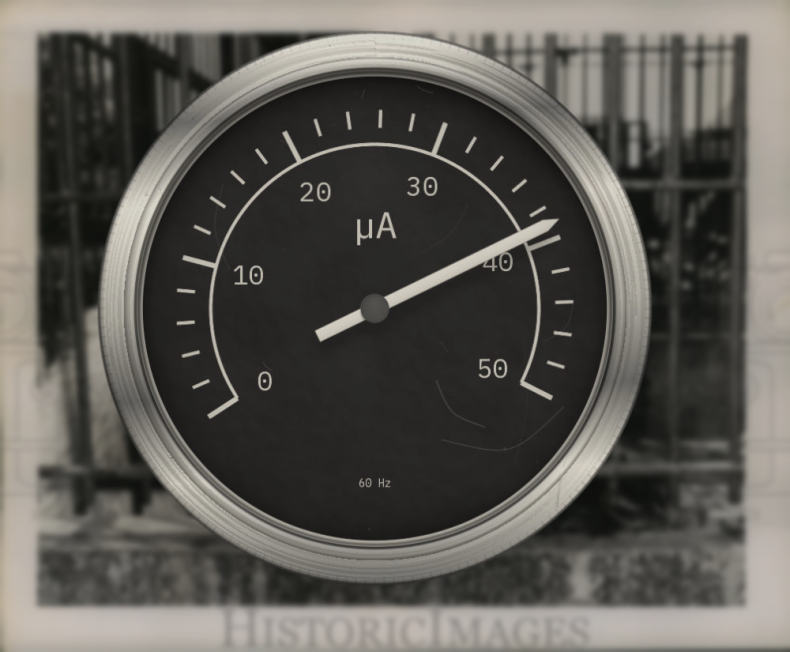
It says 39 µA
